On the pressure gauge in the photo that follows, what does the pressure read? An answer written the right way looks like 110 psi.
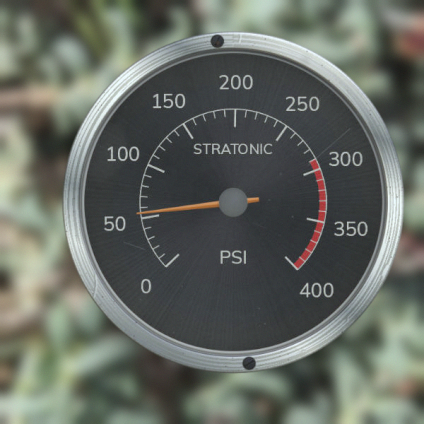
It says 55 psi
